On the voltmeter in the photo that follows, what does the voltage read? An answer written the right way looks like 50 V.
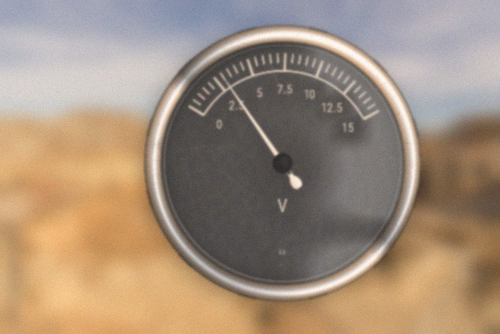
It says 3 V
